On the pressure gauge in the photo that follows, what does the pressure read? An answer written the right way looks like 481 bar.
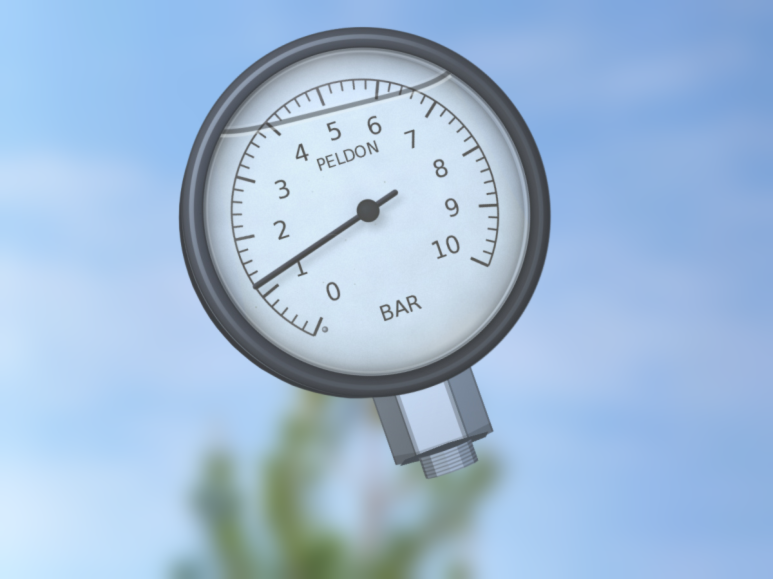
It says 1.2 bar
